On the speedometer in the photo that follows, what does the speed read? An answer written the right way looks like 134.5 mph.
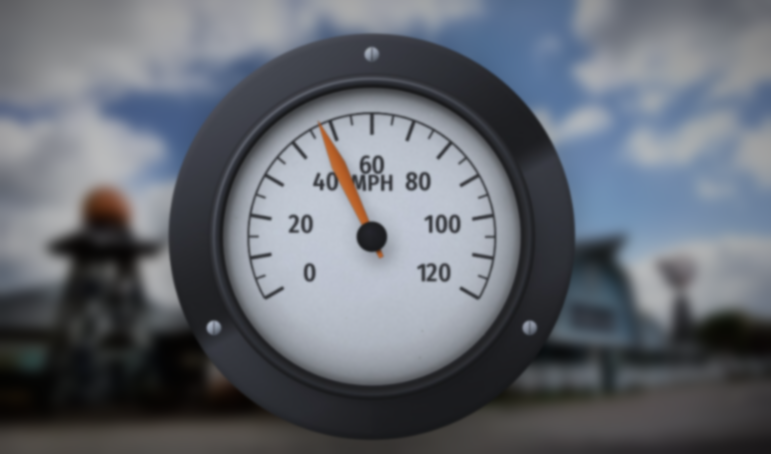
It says 47.5 mph
